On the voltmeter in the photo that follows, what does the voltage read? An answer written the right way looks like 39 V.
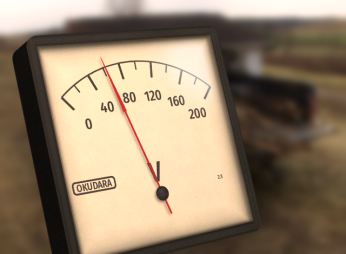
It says 60 V
